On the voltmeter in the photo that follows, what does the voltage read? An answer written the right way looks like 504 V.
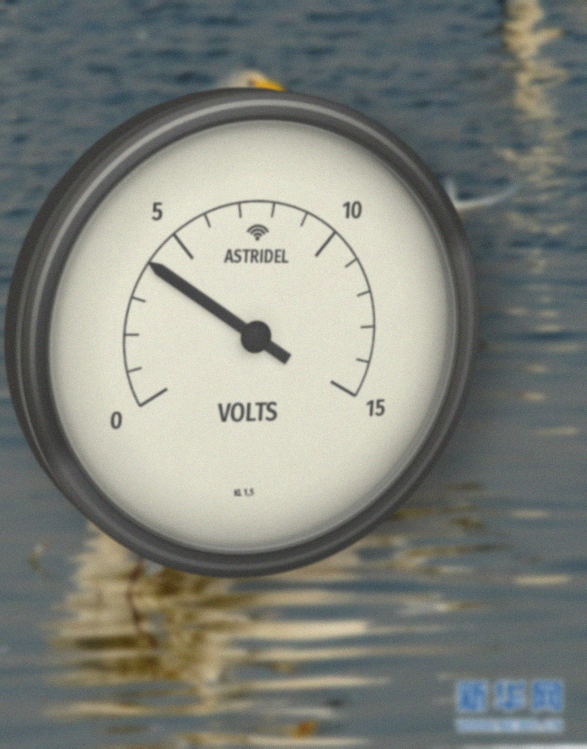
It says 4 V
